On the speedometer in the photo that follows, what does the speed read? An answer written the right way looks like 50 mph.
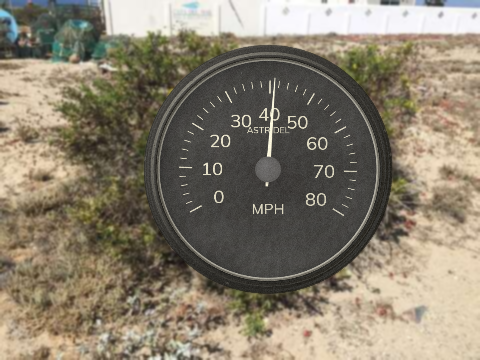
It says 41 mph
